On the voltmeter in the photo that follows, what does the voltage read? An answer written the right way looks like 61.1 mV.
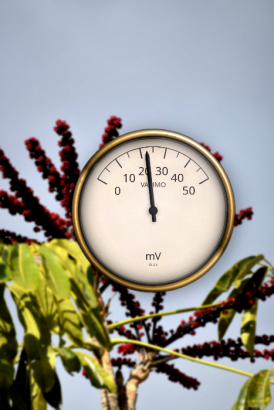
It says 22.5 mV
